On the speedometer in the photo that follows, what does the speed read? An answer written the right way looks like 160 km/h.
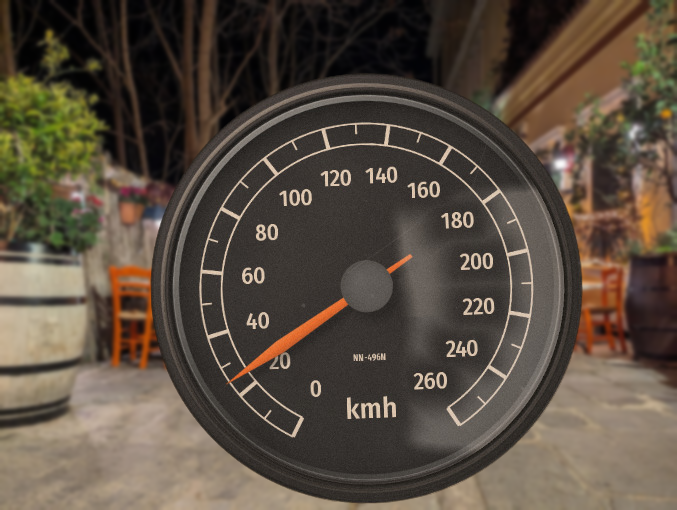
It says 25 km/h
